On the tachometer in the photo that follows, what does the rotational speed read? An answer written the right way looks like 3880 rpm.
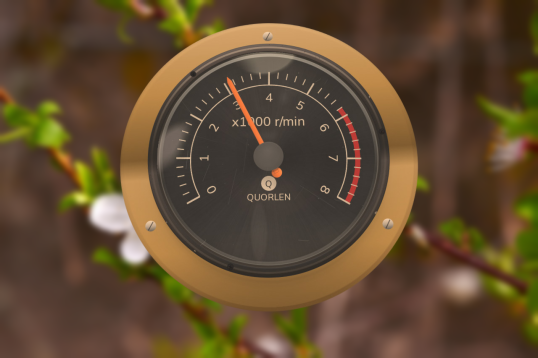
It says 3100 rpm
